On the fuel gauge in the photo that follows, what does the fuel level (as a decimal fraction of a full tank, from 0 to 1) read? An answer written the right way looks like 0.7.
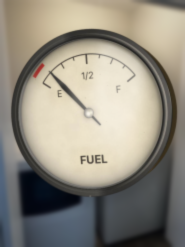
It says 0.125
